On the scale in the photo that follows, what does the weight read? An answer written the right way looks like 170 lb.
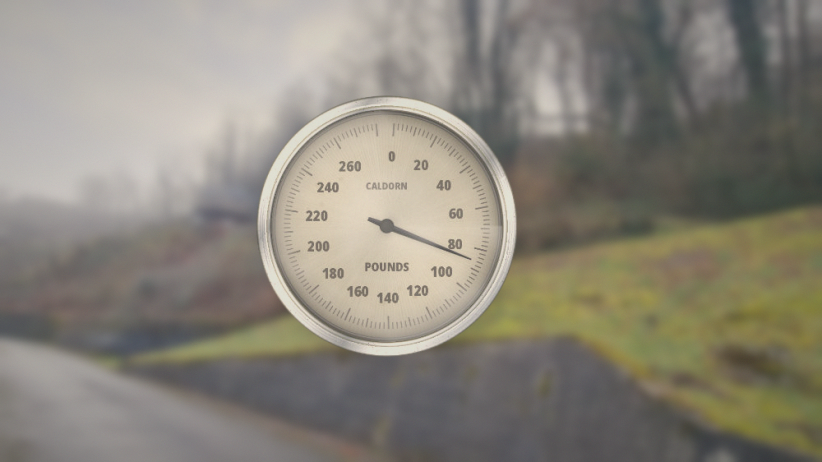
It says 86 lb
